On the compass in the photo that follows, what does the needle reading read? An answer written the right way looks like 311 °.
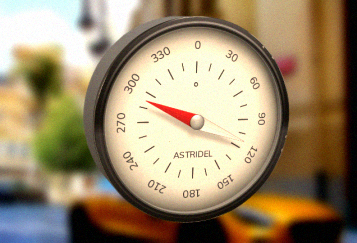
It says 292.5 °
